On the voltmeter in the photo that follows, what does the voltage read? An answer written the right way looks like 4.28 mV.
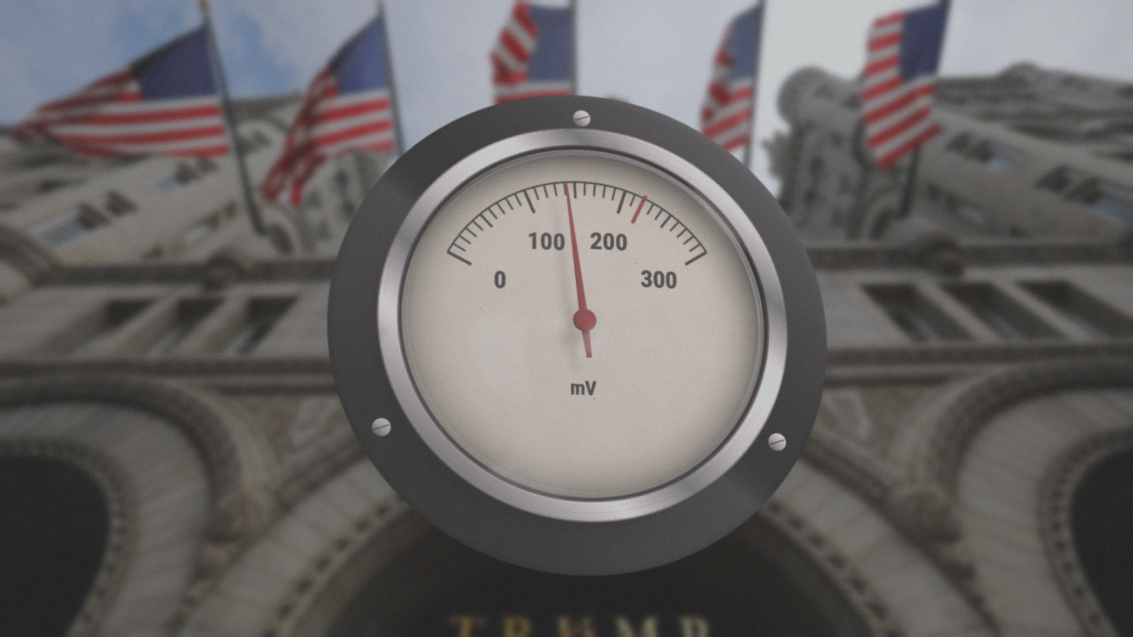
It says 140 mV
